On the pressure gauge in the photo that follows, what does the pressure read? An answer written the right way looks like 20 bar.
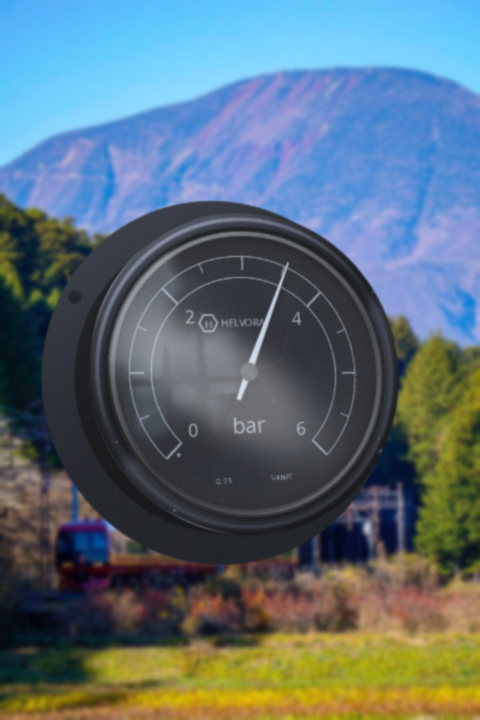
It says 3.5 bar
